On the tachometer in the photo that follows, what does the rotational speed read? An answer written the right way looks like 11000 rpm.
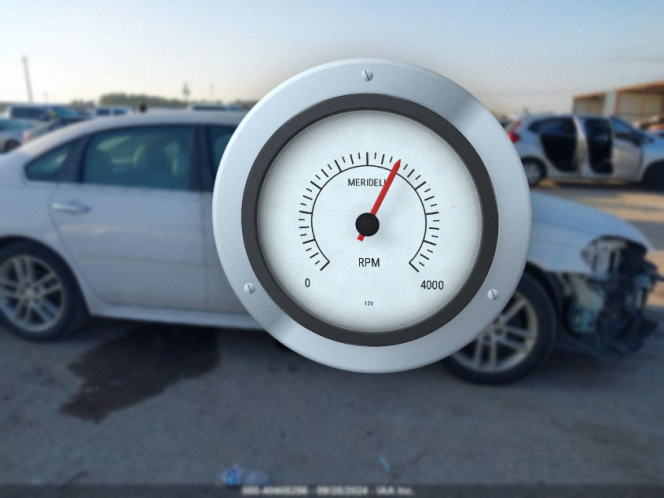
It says 2400 rpm
